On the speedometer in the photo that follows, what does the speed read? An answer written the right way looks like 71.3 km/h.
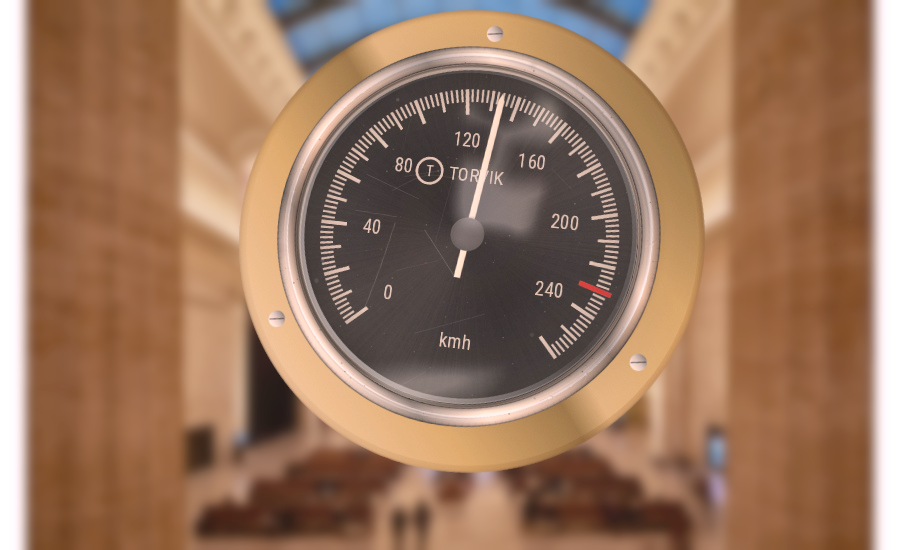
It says 134 km/h
